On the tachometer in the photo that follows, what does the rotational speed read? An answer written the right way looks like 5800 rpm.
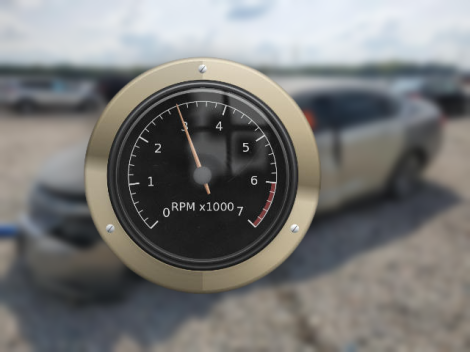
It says 3000 rpm
